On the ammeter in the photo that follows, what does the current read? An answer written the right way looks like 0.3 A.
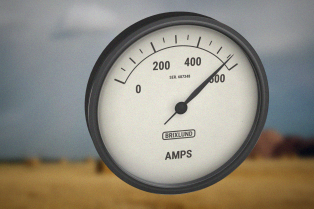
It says 550 A
